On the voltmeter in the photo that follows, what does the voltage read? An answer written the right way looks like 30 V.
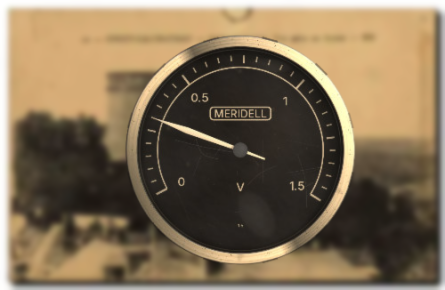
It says 0.3 V
